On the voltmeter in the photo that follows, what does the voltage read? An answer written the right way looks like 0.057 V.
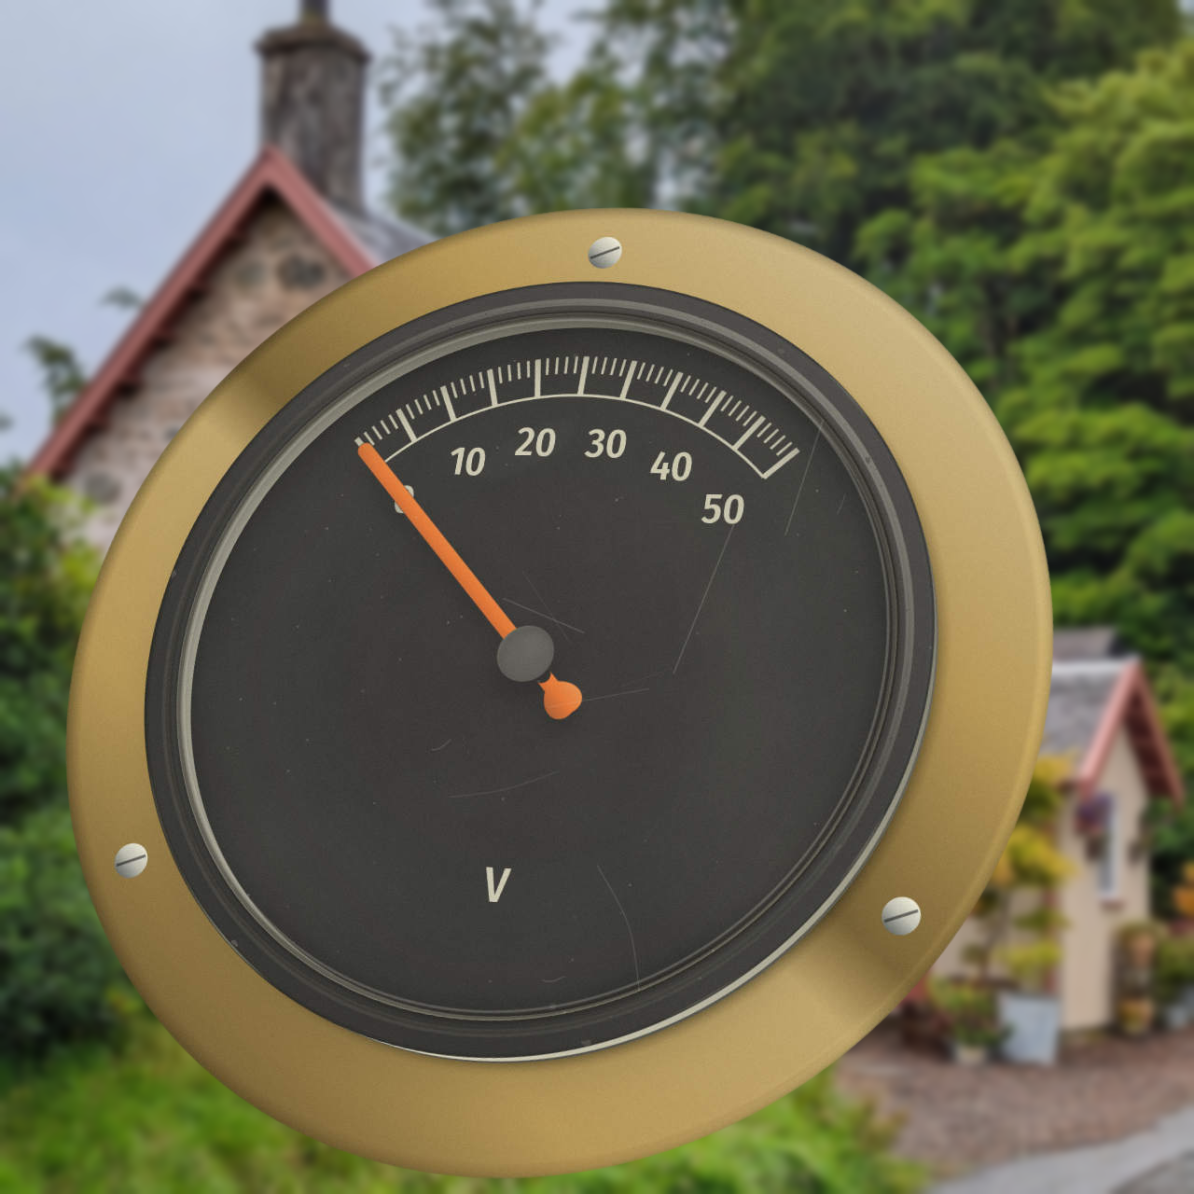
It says 0 V
